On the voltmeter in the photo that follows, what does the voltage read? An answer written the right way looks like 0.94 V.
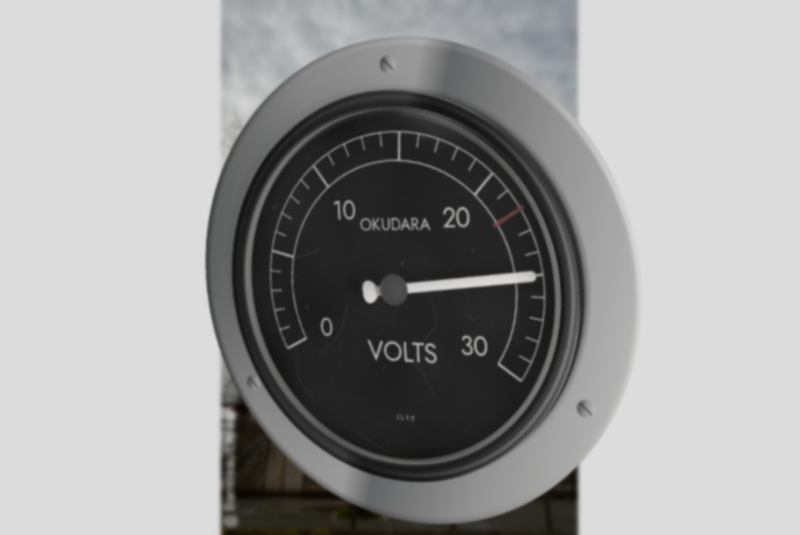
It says 25 V
